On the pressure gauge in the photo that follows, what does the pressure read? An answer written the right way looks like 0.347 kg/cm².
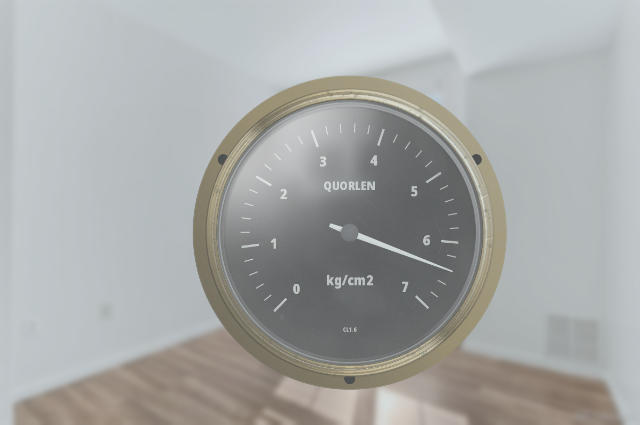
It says 6.4 kg/cm²
